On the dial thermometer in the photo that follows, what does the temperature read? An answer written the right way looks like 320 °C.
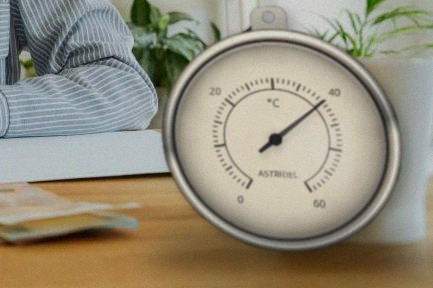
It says 40 °C
